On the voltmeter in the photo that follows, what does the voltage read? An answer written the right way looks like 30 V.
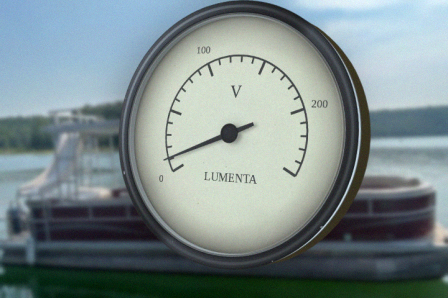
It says 10 V
